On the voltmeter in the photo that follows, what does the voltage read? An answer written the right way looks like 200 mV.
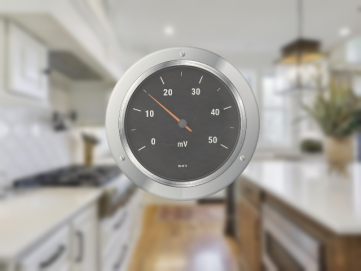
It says 15 mV
